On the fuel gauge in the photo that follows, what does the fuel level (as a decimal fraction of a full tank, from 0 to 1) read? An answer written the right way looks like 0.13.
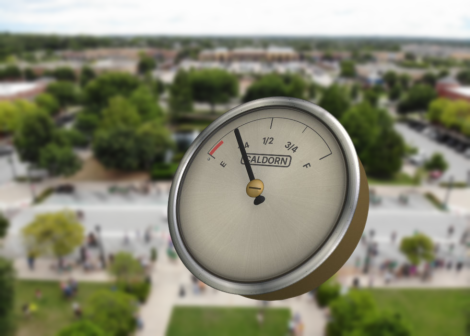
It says 0.25
